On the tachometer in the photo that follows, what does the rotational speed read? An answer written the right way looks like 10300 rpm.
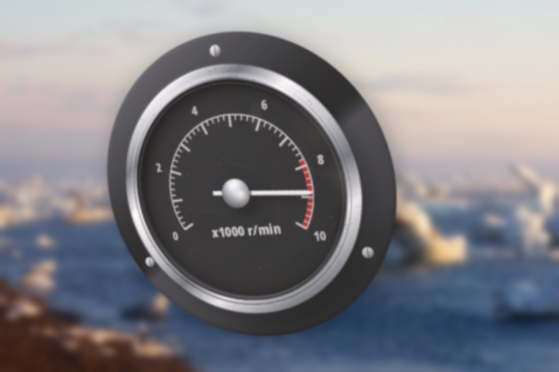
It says 8800 rpm
